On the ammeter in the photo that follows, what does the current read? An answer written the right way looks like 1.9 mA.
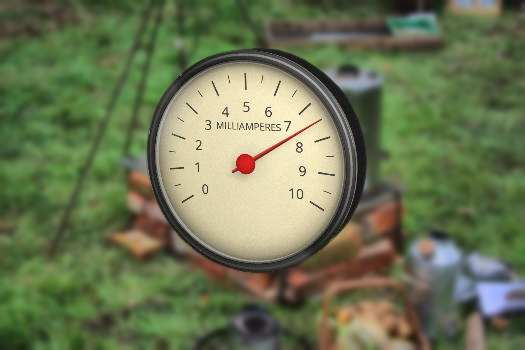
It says 7.5 mA
